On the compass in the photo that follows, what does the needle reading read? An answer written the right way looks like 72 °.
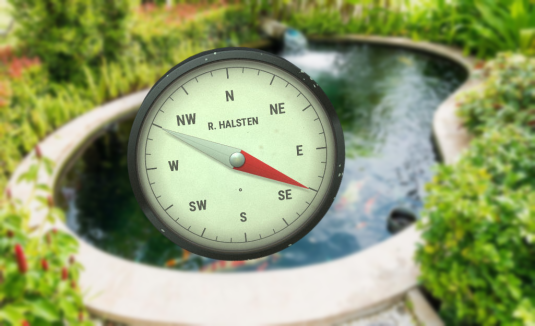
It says 120 °
